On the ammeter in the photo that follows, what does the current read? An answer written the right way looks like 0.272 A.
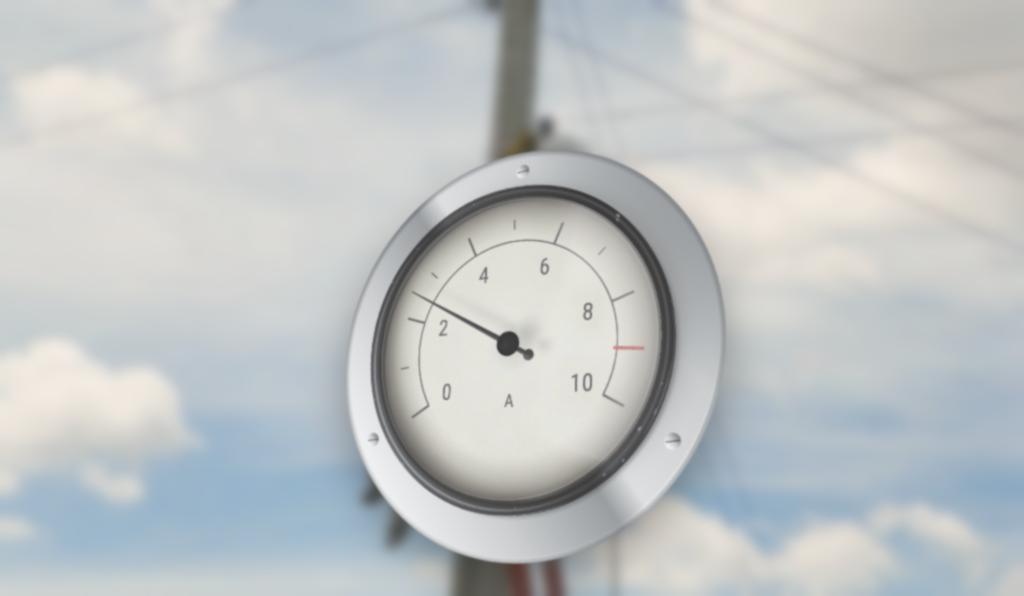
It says 2.5 A
